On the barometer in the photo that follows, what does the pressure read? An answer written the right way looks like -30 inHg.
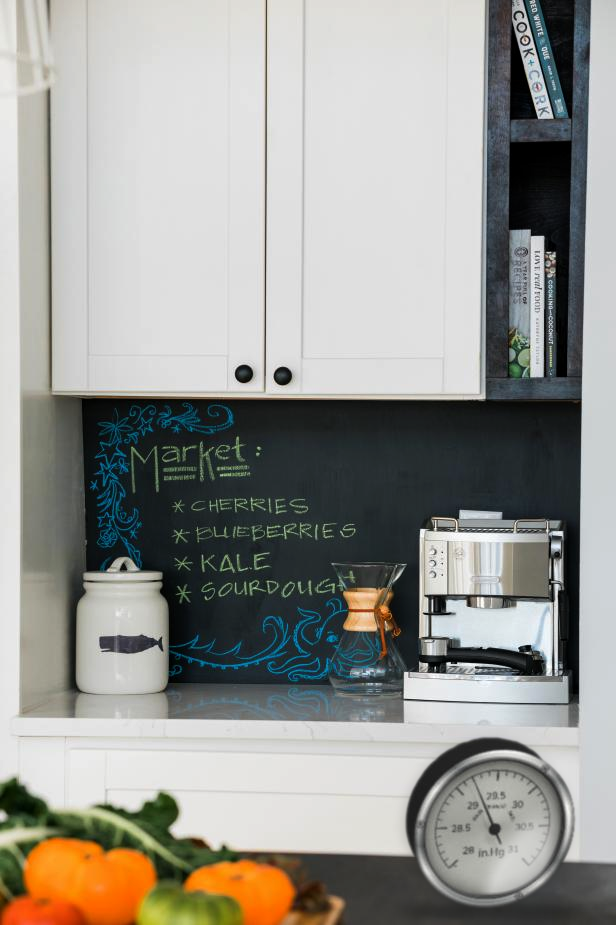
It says 29.2 inHg
